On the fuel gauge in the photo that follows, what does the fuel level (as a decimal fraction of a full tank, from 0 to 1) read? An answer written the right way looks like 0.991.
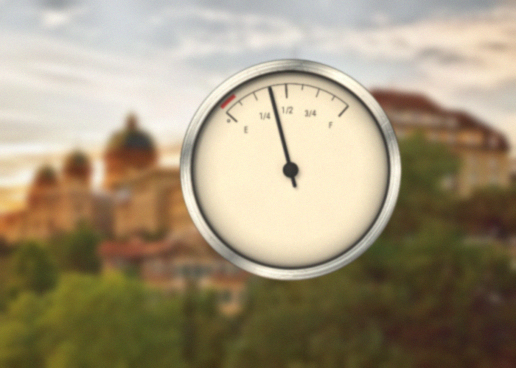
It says 0.375
